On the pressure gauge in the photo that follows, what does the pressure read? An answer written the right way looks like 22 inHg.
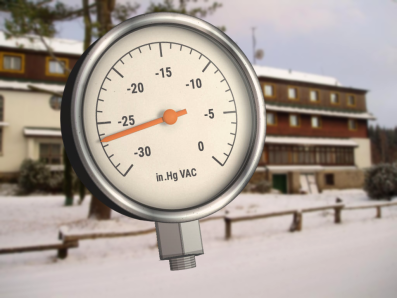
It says -26.5 inHg
